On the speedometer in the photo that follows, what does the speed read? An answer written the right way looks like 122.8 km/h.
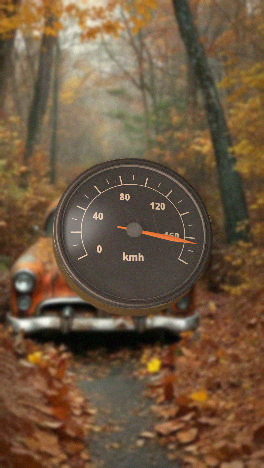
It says 165 km/h
